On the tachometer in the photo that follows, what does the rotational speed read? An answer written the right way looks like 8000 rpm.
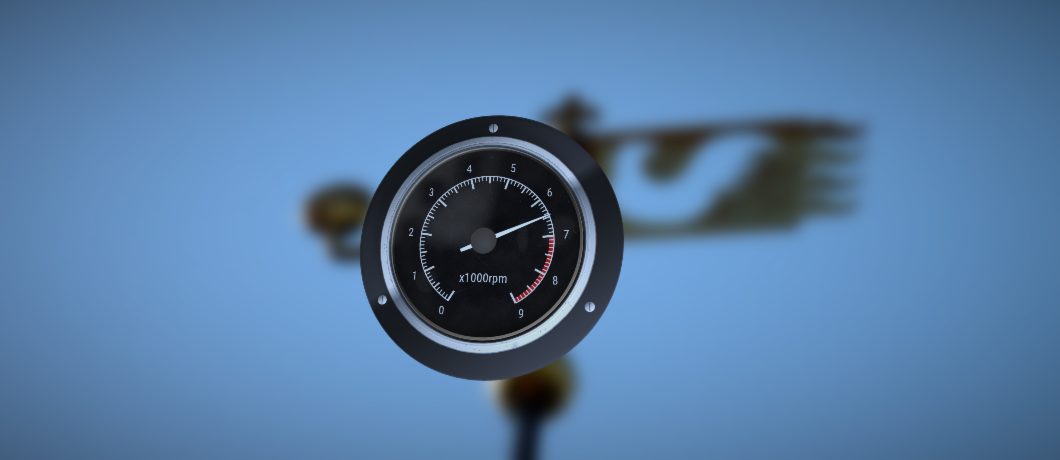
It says 6500 rpm
